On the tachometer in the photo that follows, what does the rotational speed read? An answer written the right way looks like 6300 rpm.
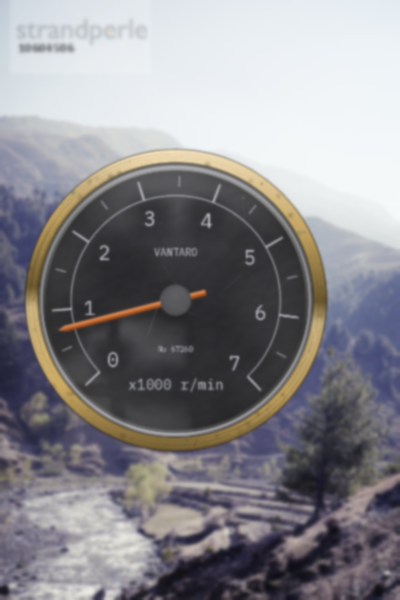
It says 750 rpm
